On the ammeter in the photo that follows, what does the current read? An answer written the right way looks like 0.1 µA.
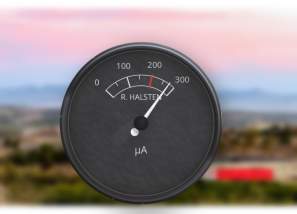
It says 275 µA
